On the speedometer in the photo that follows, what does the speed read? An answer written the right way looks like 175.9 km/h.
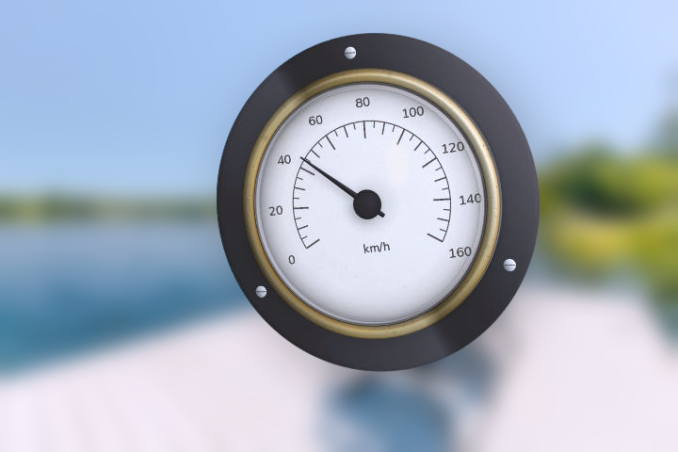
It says 45 km/h
